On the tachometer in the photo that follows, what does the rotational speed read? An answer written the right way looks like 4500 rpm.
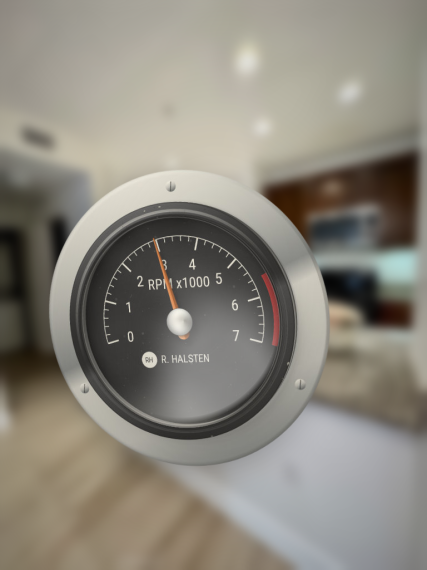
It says 3000 rpm
